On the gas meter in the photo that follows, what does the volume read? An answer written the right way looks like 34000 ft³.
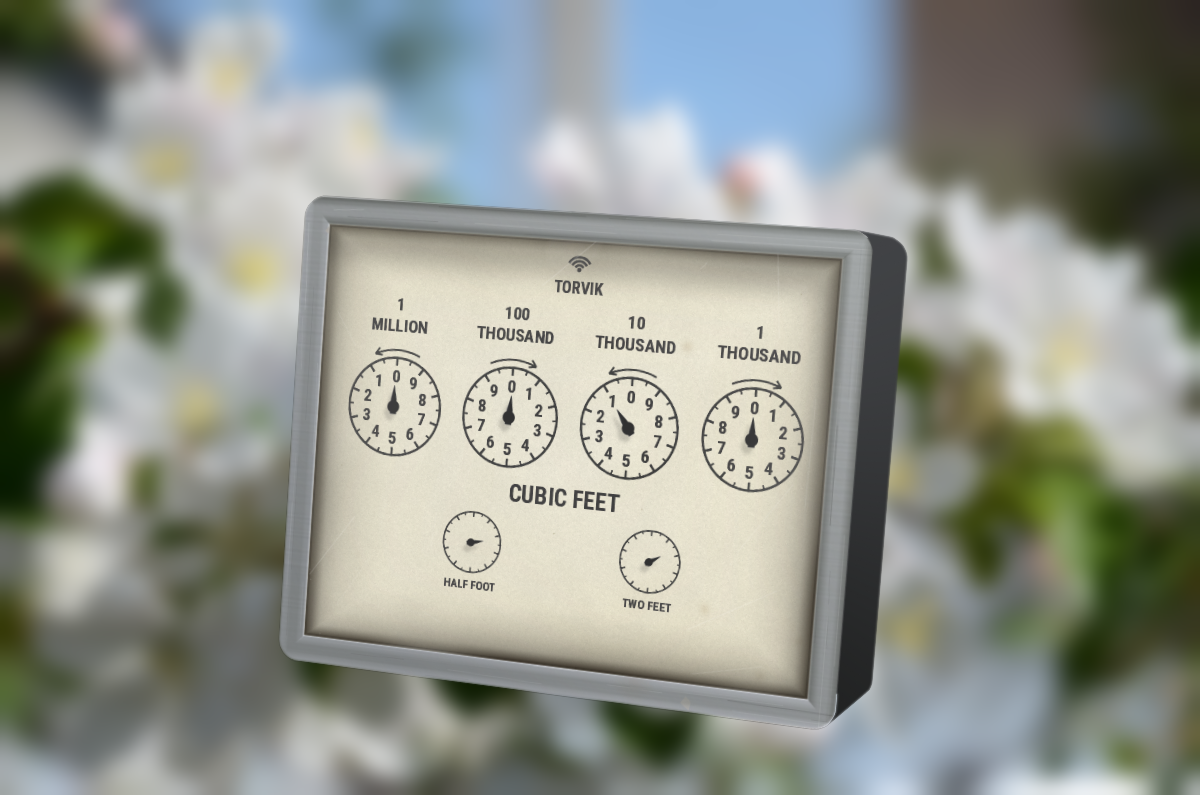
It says 1000 ft³
